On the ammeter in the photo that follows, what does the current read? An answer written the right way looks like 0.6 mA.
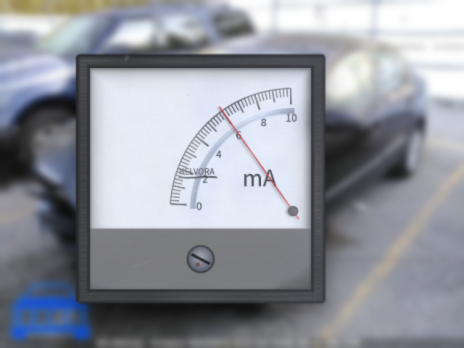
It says 6 mA
